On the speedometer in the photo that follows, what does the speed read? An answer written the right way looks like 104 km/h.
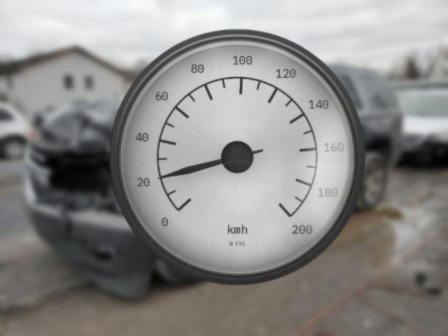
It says 20 km/h
